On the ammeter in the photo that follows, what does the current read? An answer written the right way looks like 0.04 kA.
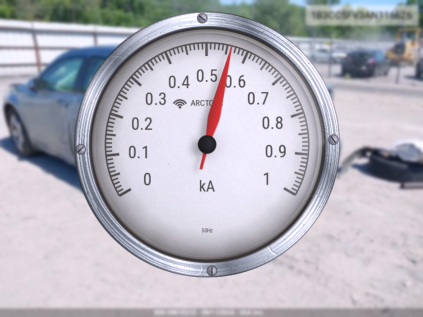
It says 0.56 kA
